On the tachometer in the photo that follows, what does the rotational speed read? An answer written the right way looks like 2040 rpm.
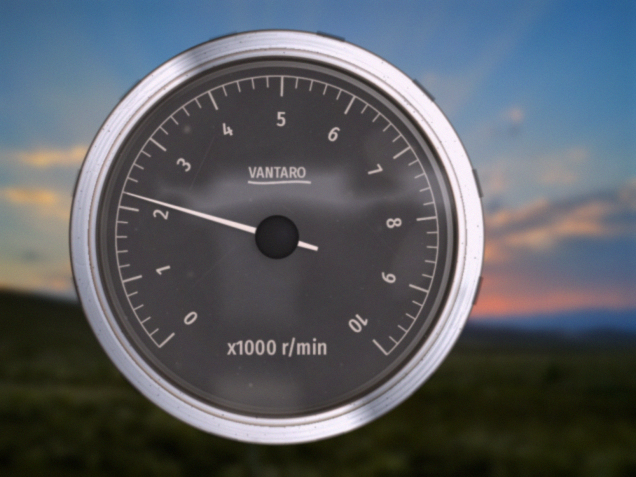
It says 2200 rpm
